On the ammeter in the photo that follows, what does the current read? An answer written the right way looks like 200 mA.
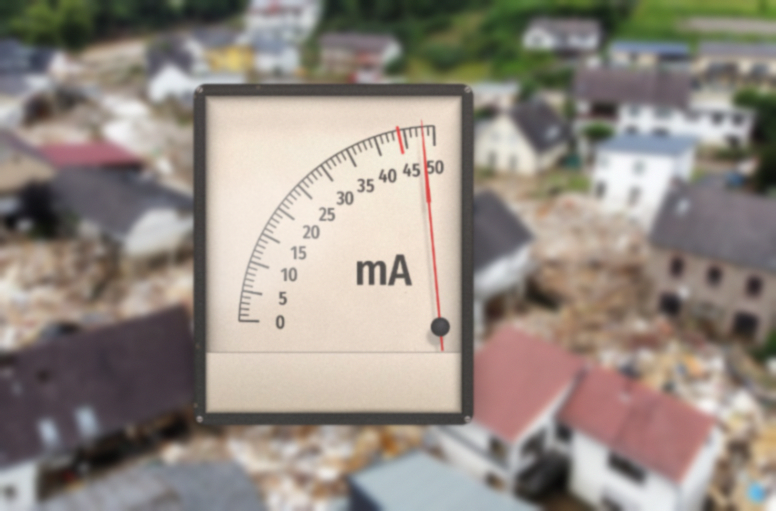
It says 48 mA
